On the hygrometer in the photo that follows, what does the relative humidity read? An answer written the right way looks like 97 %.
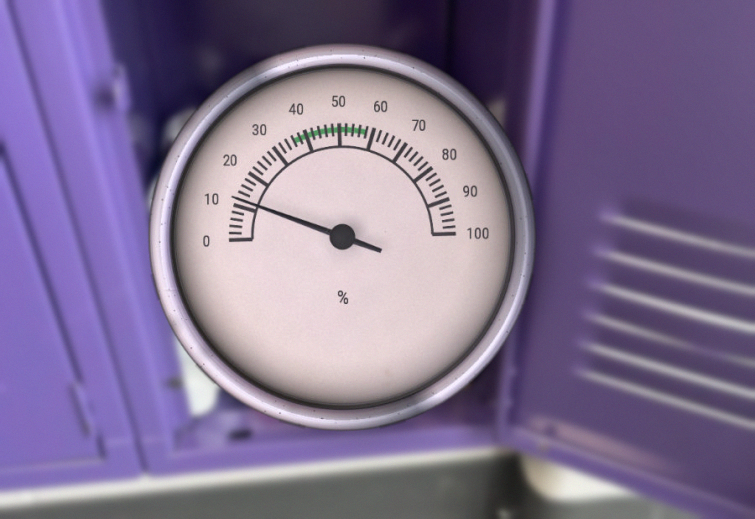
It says 12 %
